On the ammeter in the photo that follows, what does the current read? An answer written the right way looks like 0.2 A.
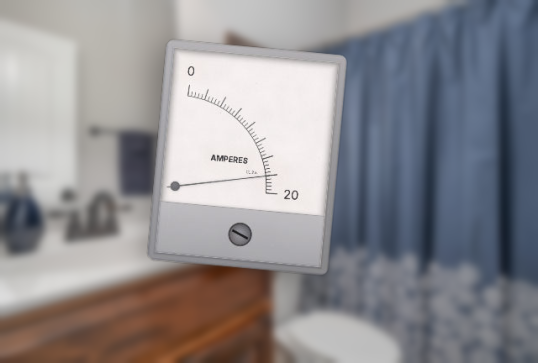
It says 17.5 A
